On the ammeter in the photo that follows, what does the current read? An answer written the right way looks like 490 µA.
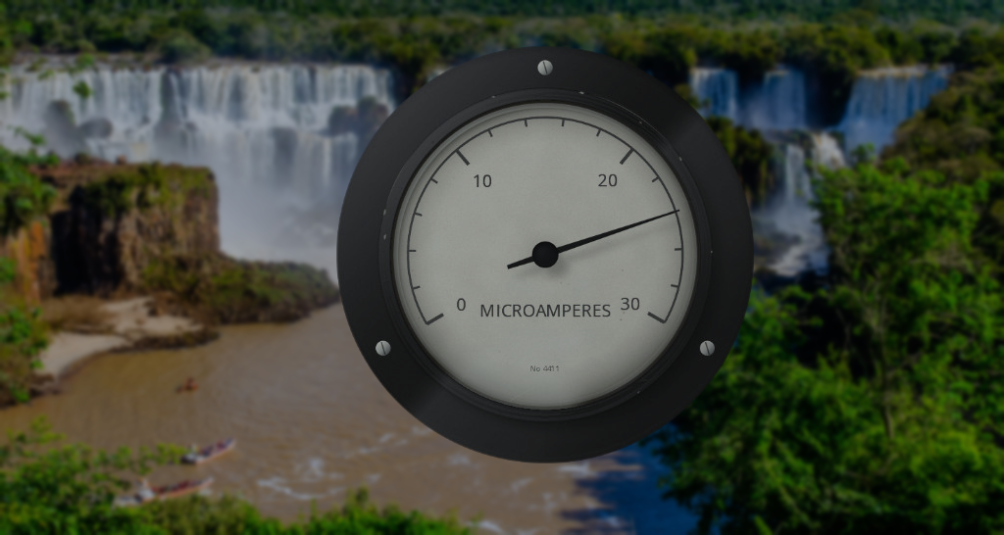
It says 24 µA
